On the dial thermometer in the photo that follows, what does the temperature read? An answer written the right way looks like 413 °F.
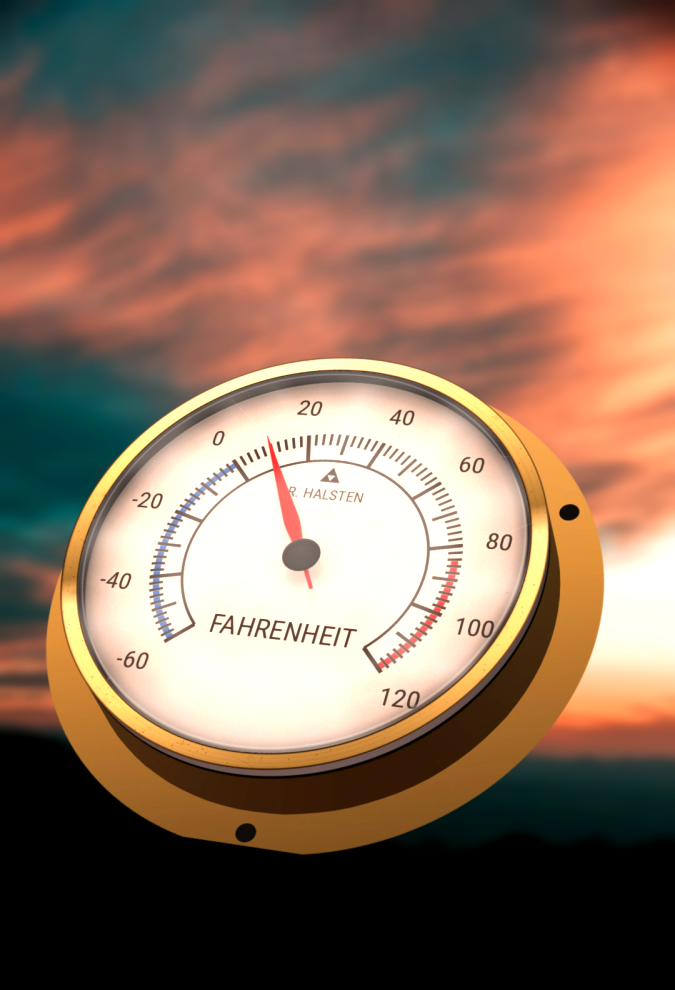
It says 10 °F
